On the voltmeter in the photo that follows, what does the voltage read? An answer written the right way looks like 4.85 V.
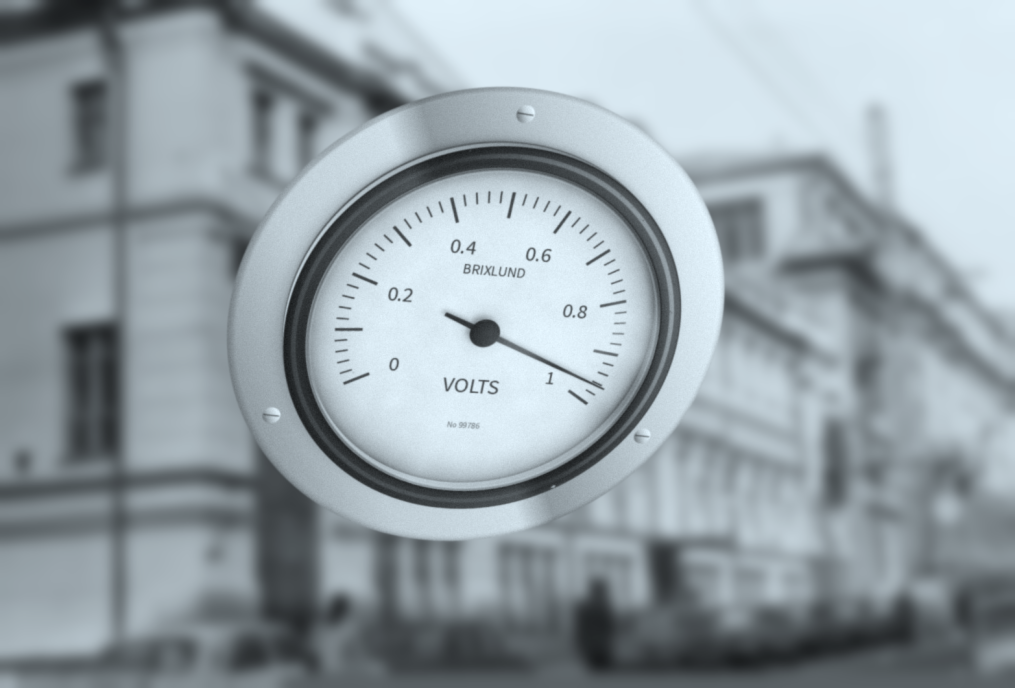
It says 0.96 V
